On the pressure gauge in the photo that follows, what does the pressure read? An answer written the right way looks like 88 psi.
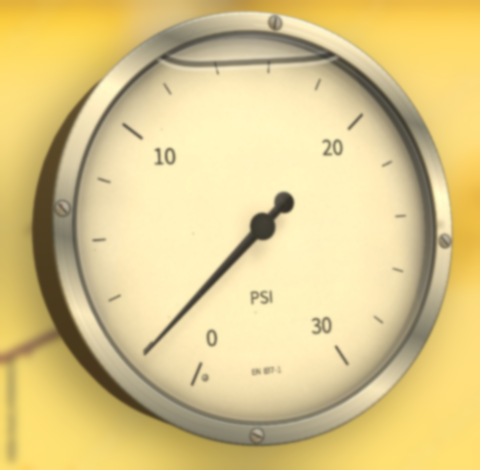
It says 2 psi
